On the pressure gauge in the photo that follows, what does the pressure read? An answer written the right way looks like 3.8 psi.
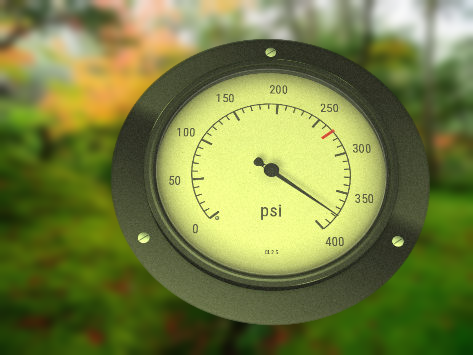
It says 380 psi
